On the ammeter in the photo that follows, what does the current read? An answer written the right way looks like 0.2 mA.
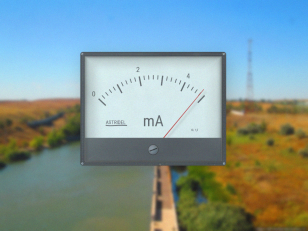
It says 4.8 mA
